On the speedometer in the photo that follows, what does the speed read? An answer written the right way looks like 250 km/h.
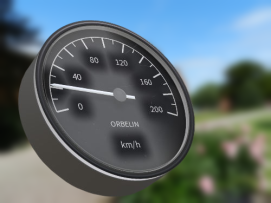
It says 20 km/h
